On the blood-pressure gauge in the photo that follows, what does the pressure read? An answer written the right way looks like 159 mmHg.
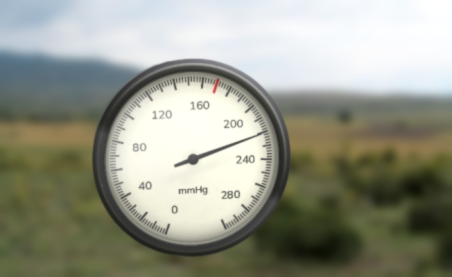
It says 220 mmHg
